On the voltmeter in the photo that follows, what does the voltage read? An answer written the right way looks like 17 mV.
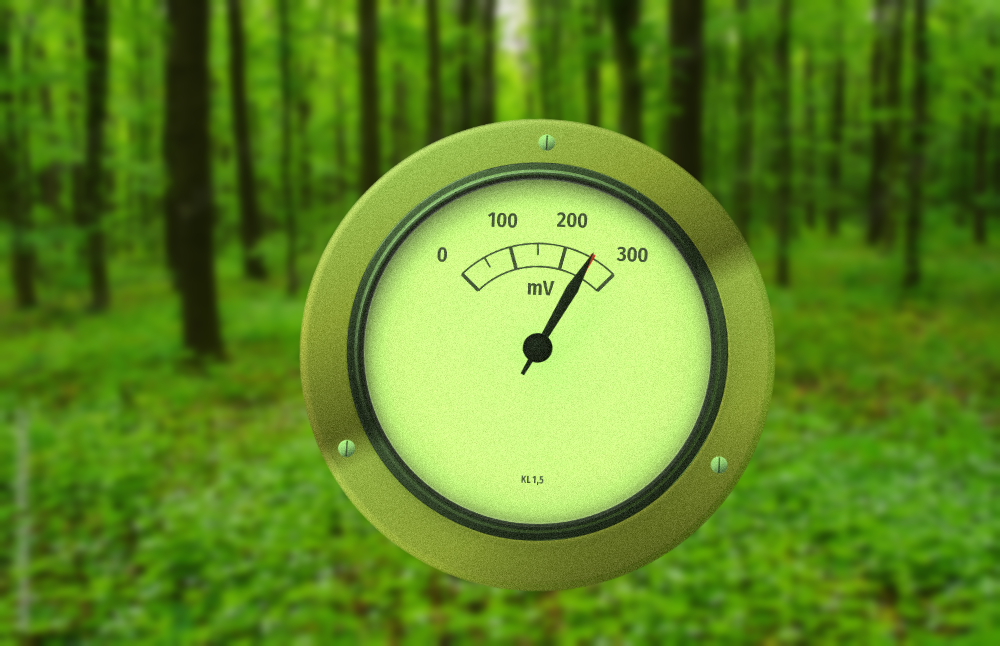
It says 250 mV
